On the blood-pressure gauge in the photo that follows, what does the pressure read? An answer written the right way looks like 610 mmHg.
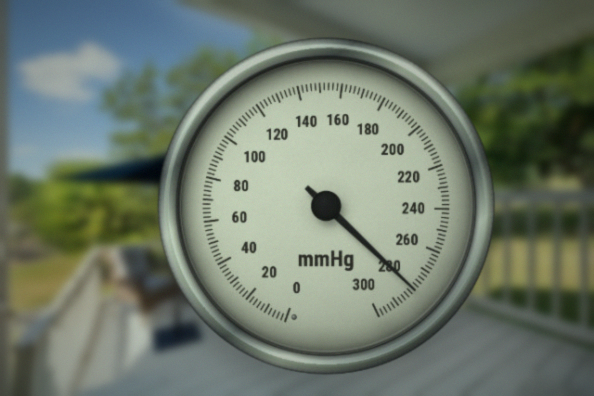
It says 280 mmHg
